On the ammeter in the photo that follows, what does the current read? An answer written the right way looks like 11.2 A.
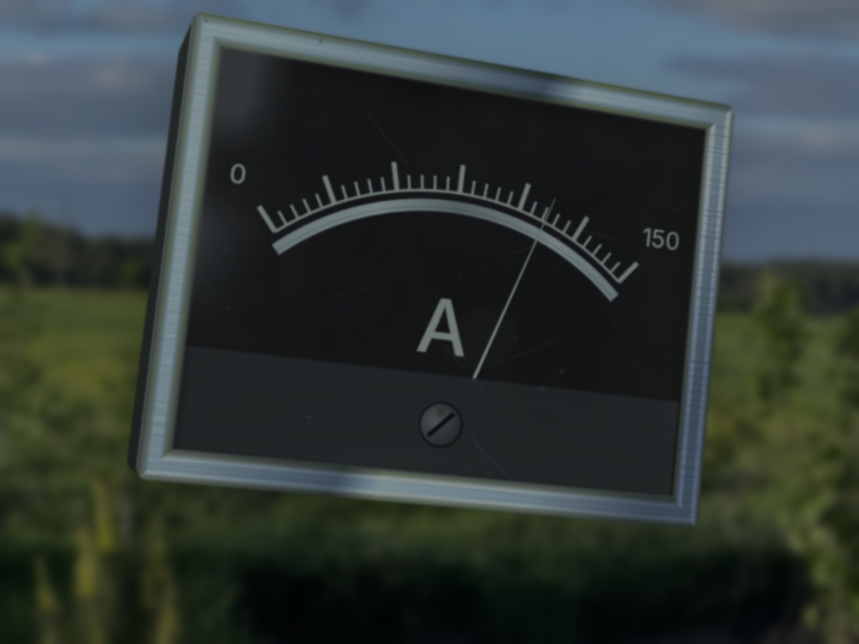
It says 110 A
